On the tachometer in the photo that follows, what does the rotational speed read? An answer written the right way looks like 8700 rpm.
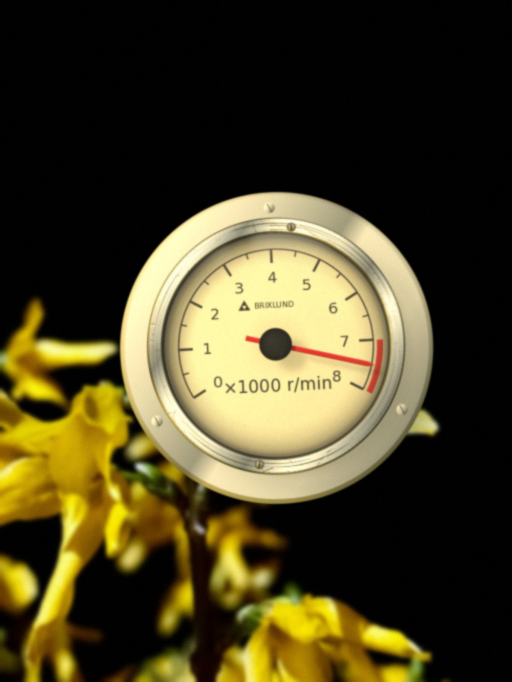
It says 7500 rpm
